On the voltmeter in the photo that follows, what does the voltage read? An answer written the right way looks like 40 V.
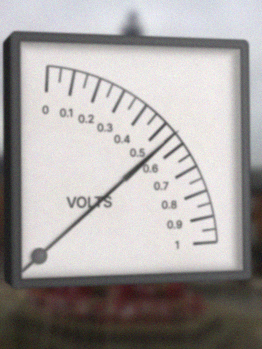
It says 0.55 V
